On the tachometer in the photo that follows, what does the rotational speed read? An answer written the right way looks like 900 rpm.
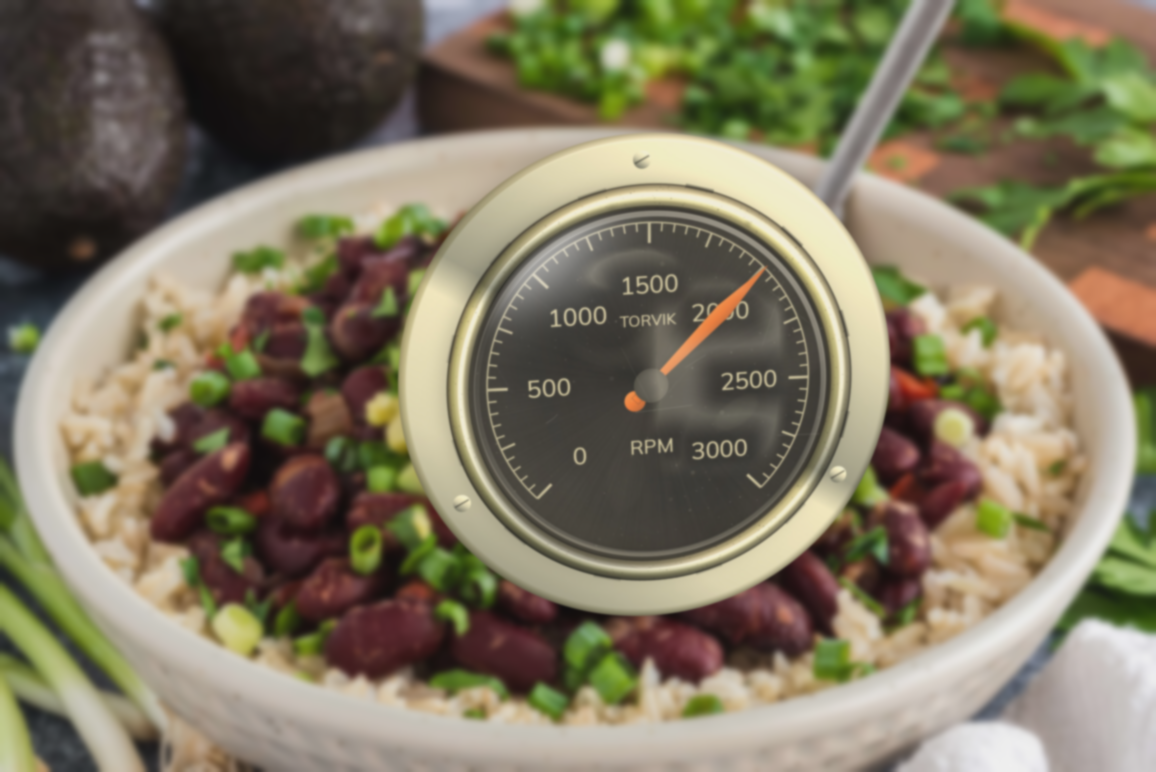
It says 2000 rpm
